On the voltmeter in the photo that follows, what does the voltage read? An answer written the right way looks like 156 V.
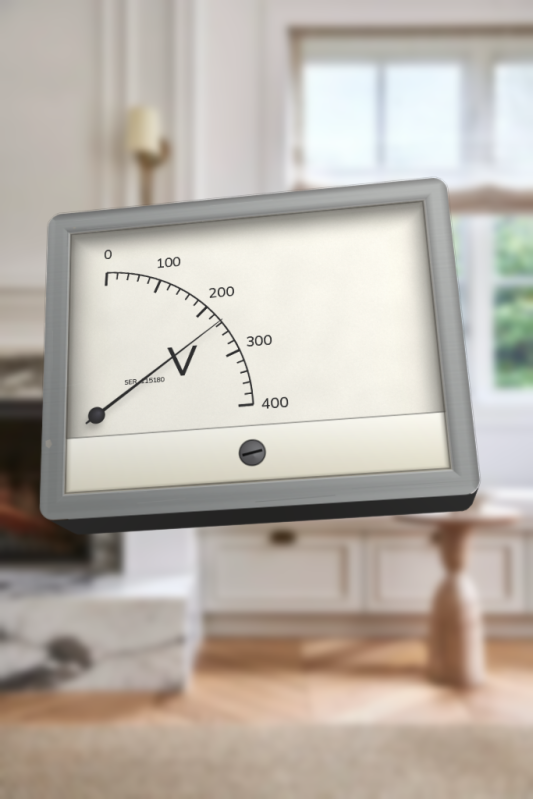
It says 240 V
